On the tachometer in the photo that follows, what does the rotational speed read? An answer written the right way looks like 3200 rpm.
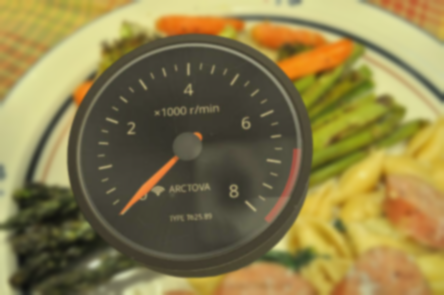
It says 0 rpm
